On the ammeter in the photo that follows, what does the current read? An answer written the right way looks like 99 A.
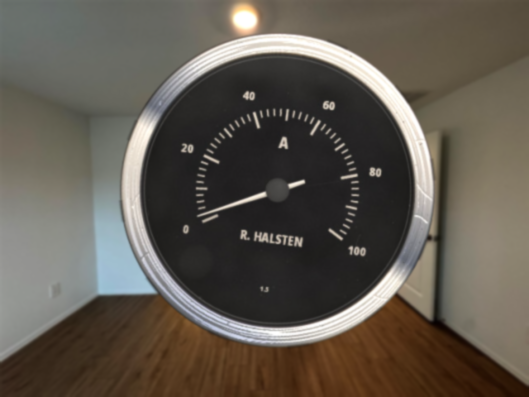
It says 2 A
